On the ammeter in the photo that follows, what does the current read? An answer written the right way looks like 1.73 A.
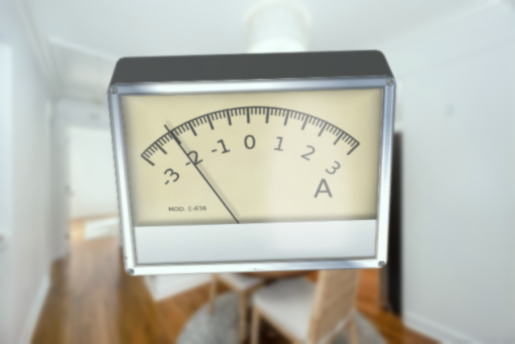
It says -2 A
